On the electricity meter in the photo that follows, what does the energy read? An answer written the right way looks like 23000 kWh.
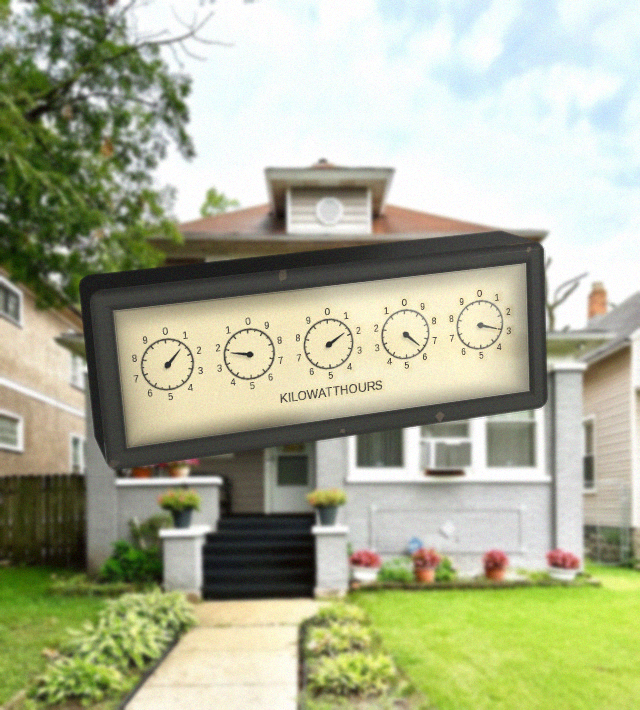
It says 12163 kWh
